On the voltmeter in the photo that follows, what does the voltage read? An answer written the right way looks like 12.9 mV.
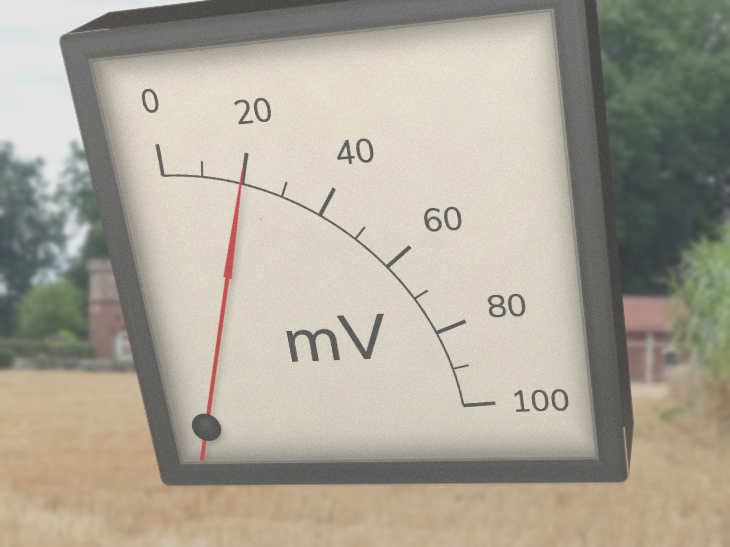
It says 20 mV
